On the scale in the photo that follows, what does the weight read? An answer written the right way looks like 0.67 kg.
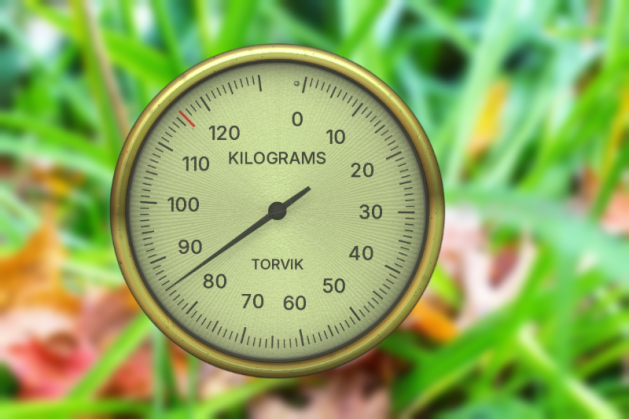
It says 85 kg
